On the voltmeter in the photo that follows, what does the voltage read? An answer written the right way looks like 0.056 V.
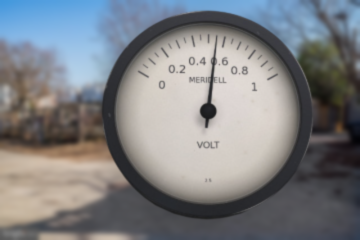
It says 0.55 V
